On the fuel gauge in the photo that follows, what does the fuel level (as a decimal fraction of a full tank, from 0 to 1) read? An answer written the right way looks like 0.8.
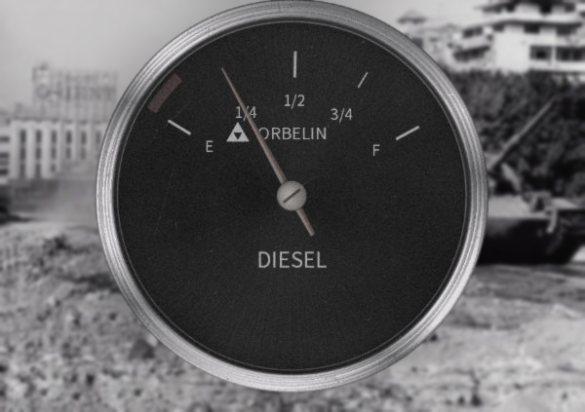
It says 0.25
